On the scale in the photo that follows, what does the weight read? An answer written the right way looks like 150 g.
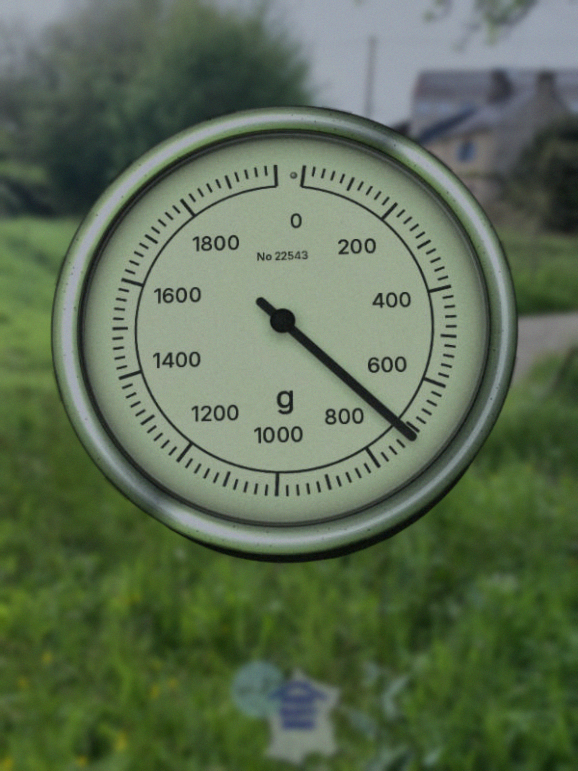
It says 720 g
